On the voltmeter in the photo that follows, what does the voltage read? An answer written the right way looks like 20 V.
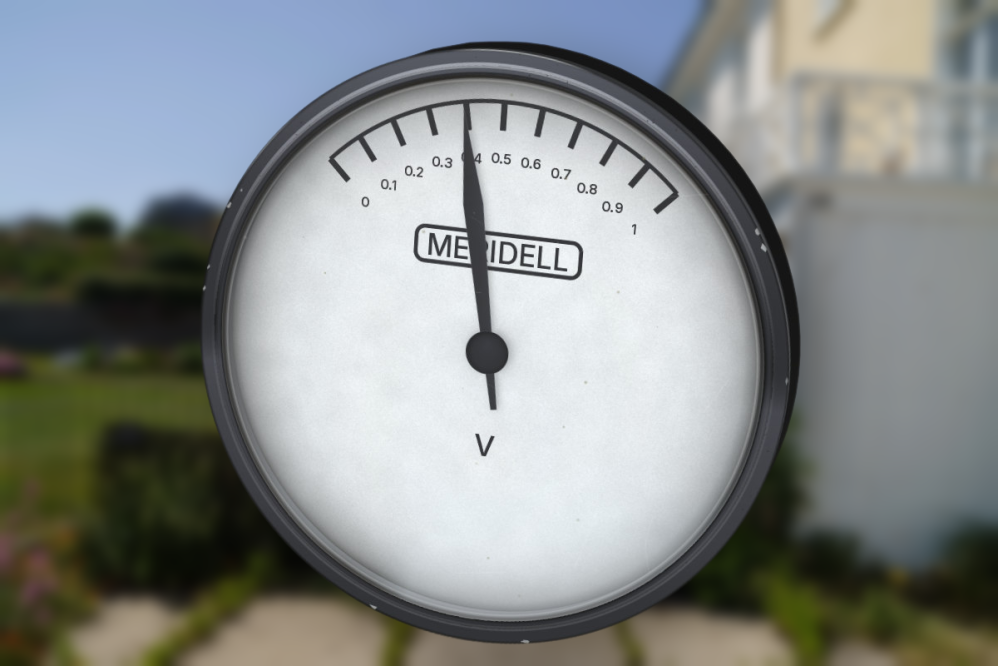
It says 0.4 V
